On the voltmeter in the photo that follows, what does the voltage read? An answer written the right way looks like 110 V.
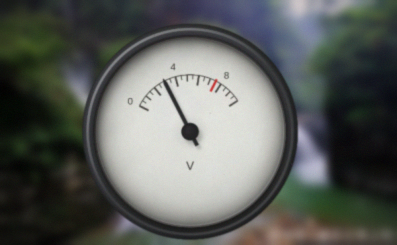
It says 3 V
